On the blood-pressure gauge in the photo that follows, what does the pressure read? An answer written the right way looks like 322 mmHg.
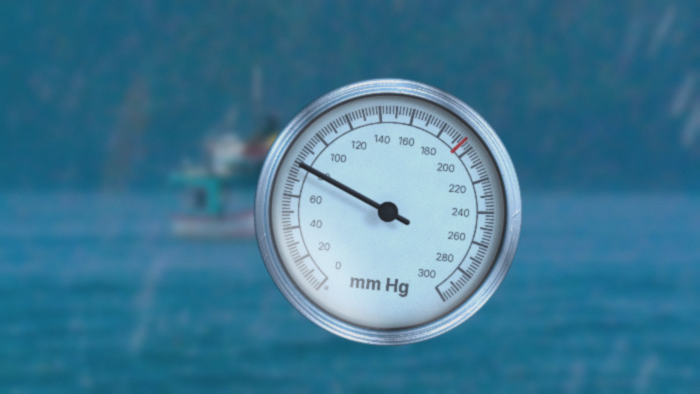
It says 80 mmHg
